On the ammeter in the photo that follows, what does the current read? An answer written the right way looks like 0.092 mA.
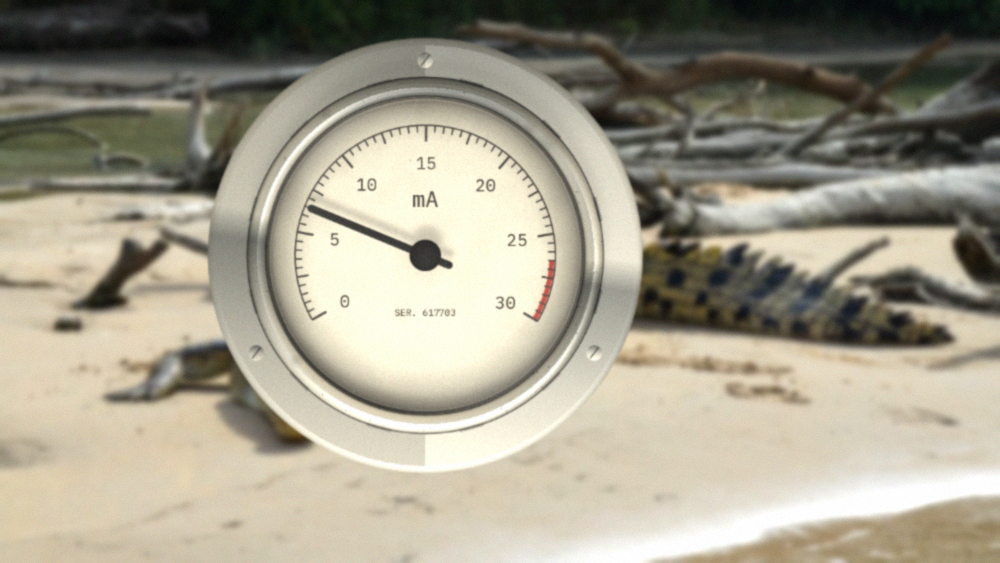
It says 6.5 mA
